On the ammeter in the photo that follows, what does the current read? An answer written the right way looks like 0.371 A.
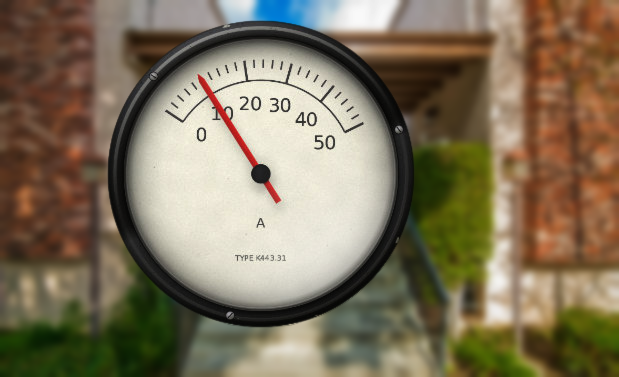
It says 10 A
